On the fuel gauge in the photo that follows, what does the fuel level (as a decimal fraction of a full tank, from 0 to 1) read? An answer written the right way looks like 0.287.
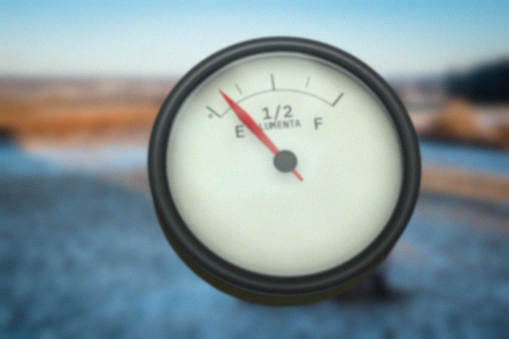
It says 0.125
